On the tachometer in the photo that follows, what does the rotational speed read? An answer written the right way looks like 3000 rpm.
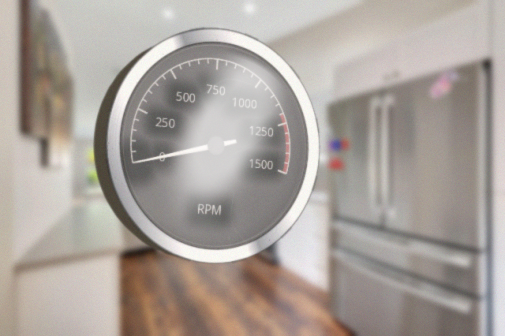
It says 0 rpm
